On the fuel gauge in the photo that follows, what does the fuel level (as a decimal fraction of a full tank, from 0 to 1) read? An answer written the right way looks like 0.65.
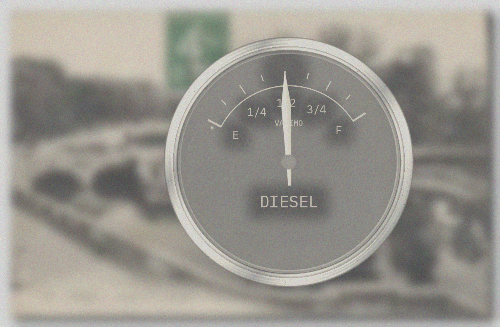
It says 0.5
